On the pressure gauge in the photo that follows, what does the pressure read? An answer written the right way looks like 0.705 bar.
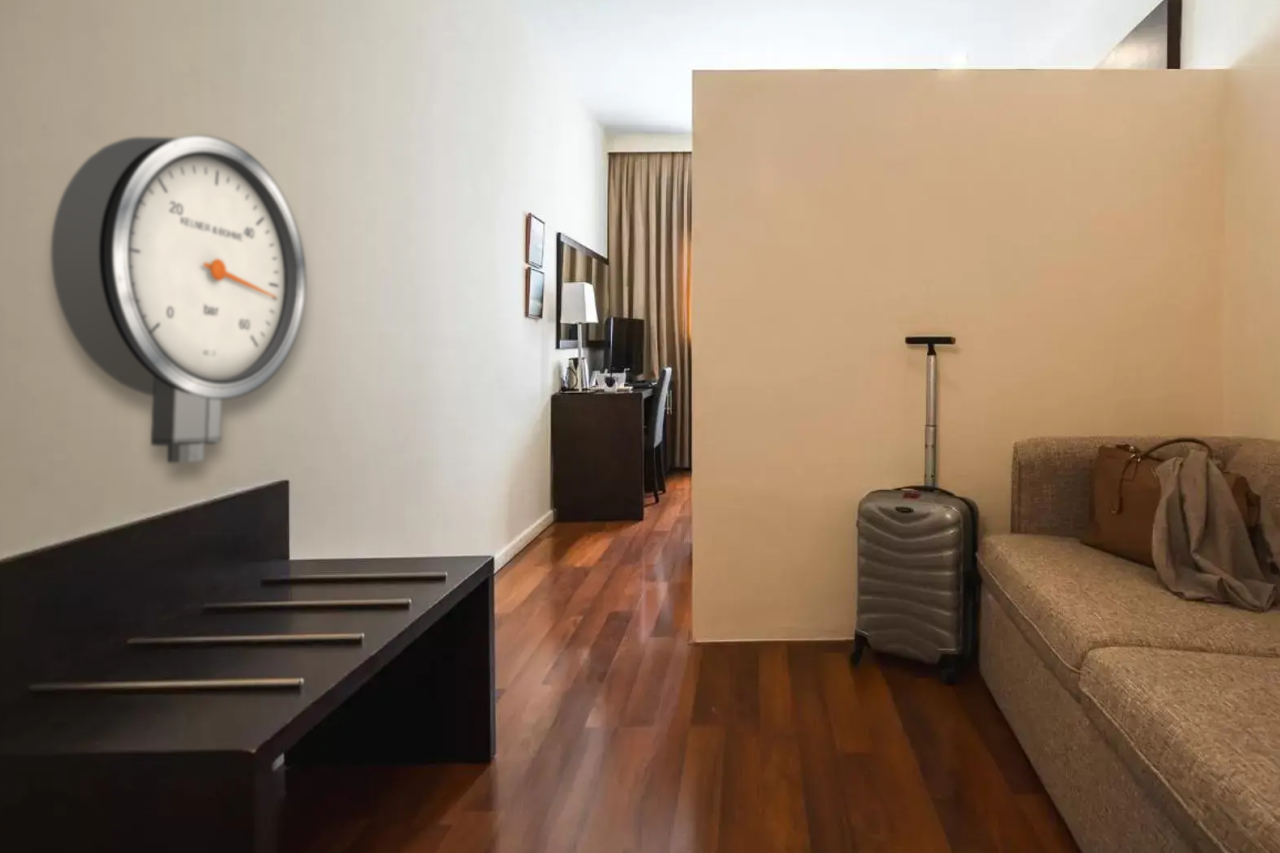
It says 52 bar
